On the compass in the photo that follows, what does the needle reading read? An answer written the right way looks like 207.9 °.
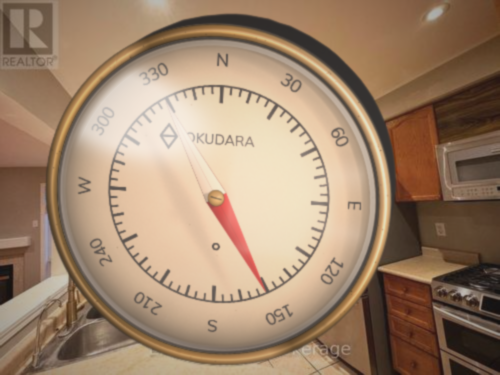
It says 150 °
